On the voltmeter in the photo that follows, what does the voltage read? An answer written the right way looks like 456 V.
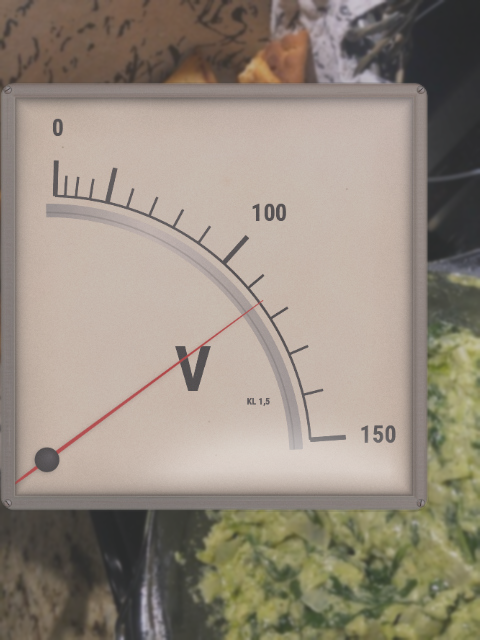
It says 115 V
